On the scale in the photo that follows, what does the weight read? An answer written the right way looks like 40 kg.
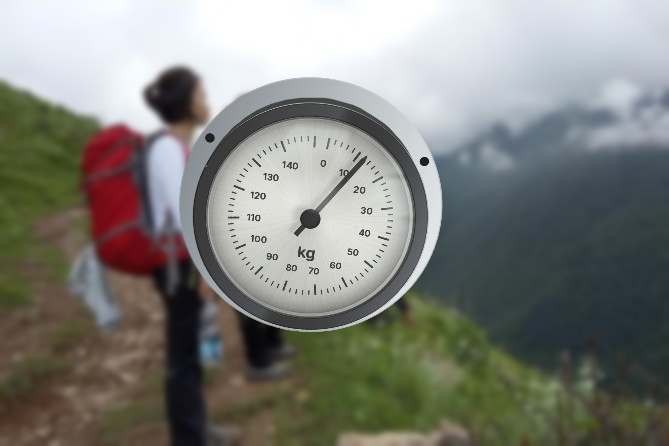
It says 12 kg
